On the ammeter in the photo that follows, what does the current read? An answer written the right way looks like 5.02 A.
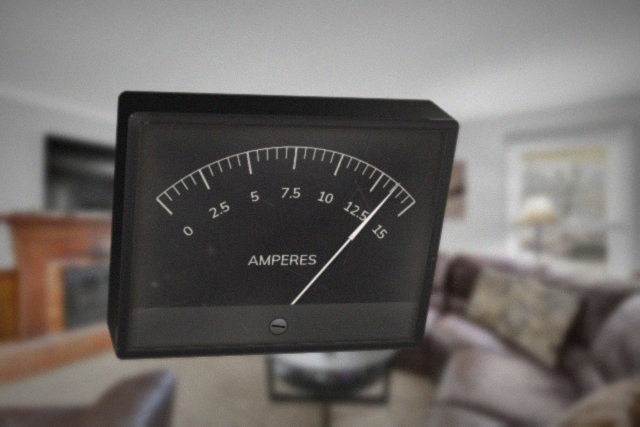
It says 13.5 A
